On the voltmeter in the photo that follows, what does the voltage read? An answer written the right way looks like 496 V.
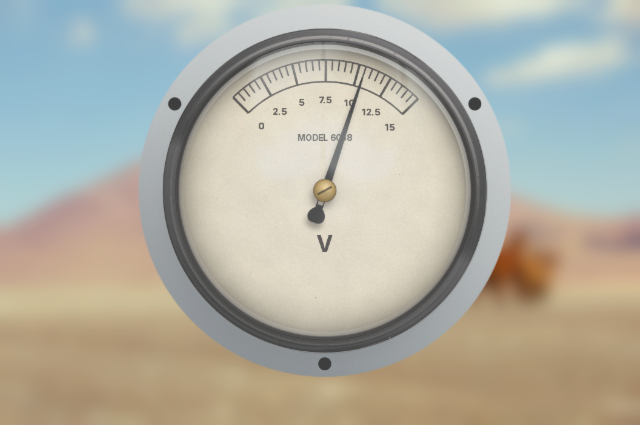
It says 10.5 V
